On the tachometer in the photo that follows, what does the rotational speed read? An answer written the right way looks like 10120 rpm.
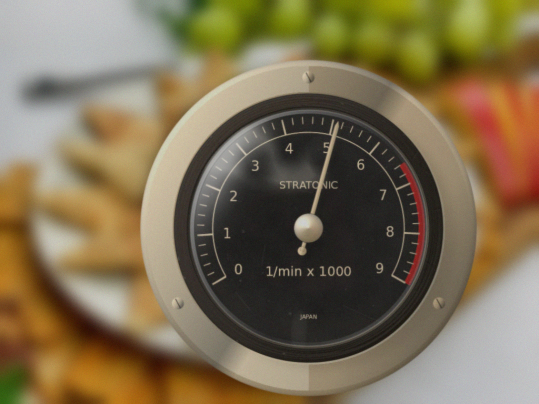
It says 5100 rpm
